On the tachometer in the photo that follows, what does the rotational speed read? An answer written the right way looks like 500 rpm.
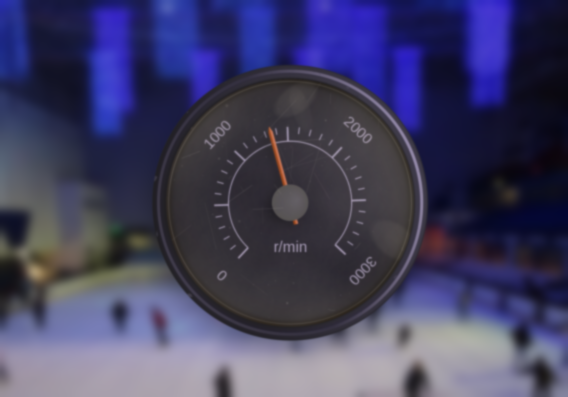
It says 1350 rpm
